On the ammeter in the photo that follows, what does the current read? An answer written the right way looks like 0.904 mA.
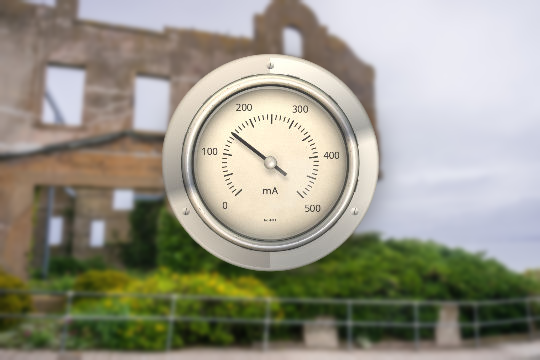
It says 150 mA
